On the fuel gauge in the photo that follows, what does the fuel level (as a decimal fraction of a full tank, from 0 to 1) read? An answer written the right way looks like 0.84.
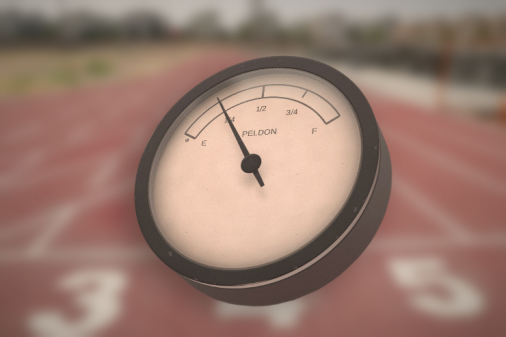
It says 0.25
